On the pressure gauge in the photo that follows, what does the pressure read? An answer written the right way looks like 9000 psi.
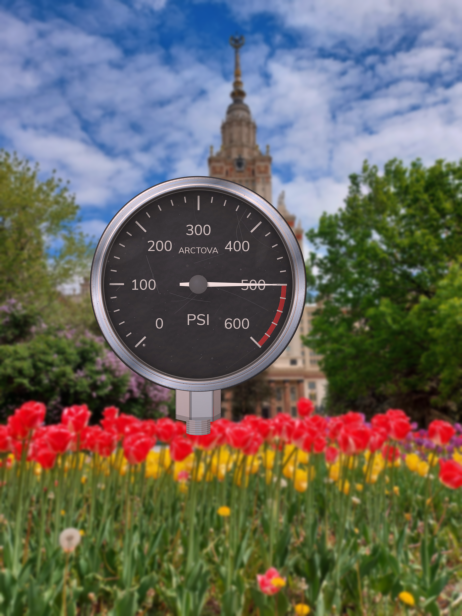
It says 500 psi
